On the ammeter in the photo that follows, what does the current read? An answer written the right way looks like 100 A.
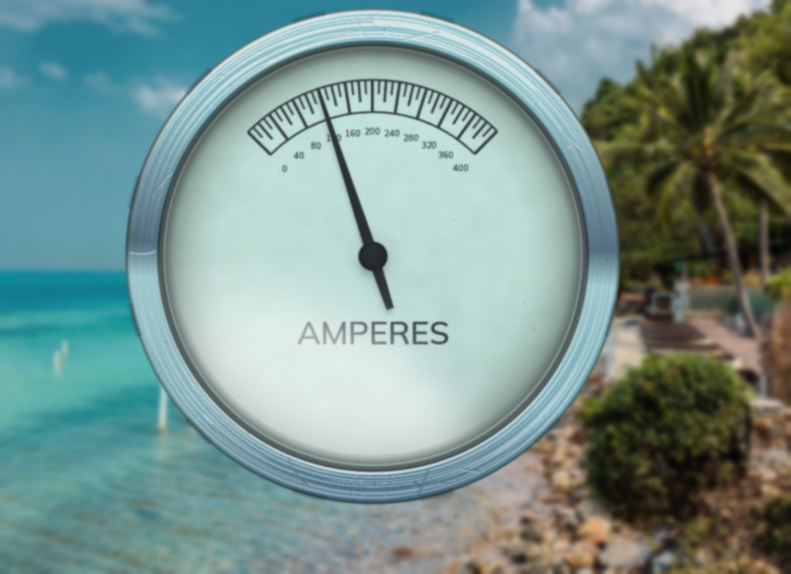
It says 120 A
